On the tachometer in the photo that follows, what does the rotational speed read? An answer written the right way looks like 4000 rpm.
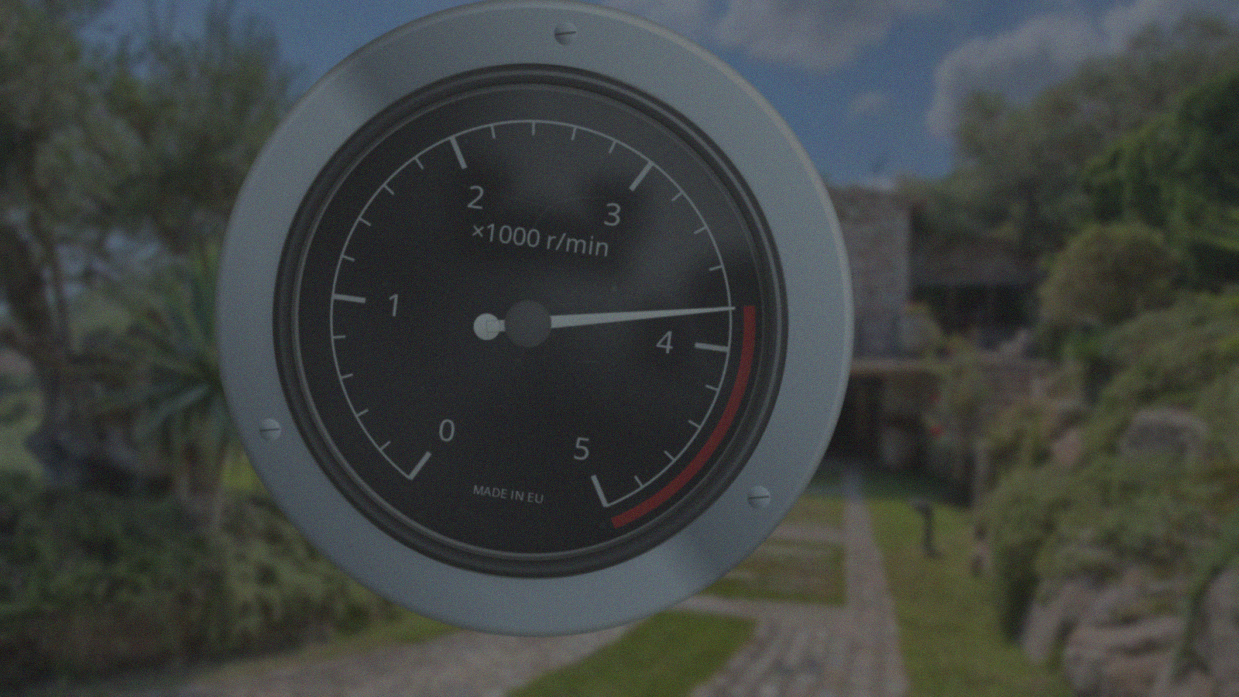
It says 3800 rpm
